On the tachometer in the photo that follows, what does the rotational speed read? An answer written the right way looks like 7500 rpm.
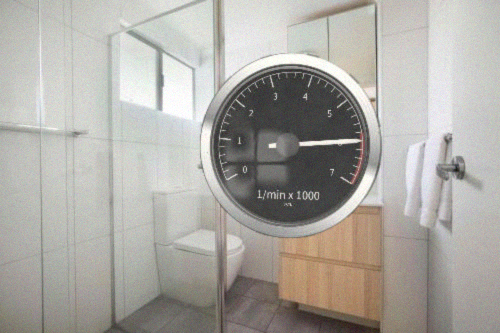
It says 6000 rpm
